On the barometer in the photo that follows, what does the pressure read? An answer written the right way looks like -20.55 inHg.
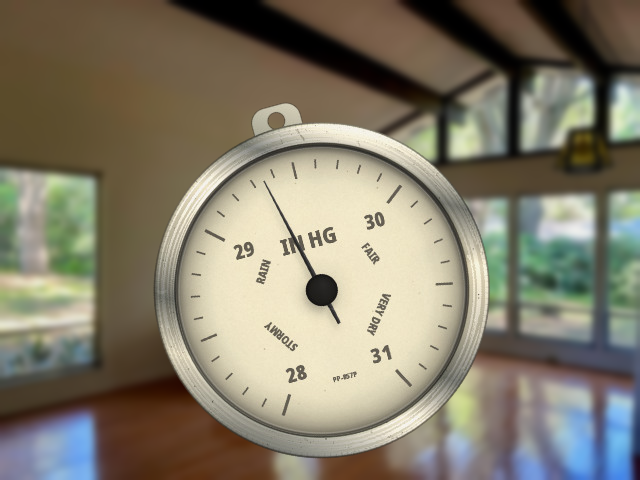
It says 29.35 inHg
